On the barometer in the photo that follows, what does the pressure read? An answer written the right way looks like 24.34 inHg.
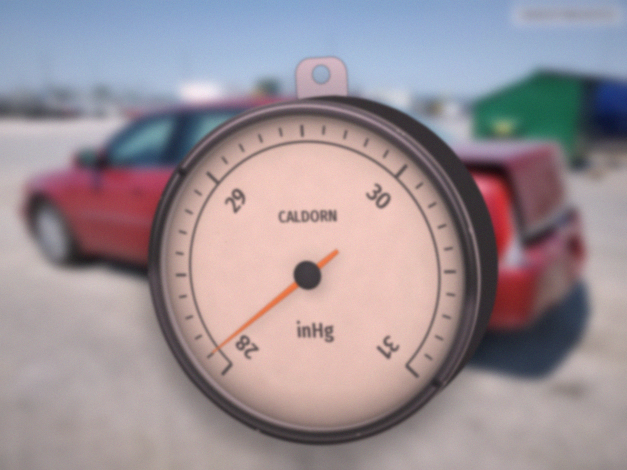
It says 28.1 inHg
